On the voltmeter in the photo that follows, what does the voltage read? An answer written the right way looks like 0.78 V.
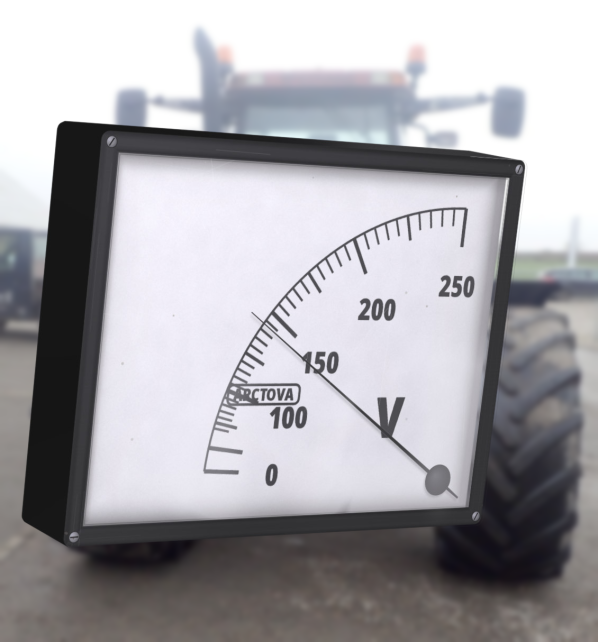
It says 142.5 V
